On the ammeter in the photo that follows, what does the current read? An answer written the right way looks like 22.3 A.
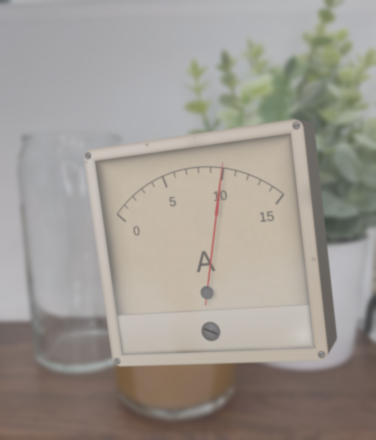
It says 10 A
